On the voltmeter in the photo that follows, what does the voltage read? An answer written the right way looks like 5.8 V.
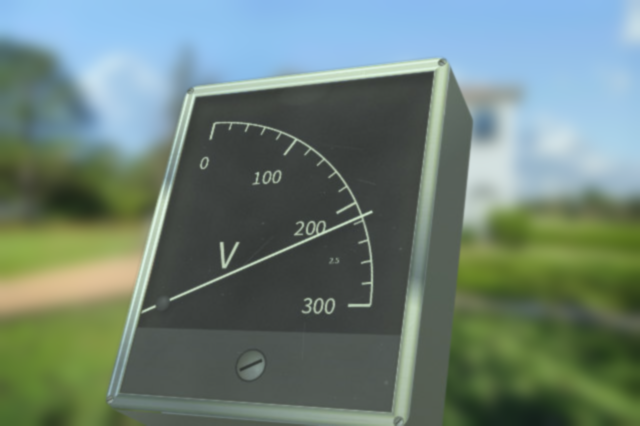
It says 220 V
